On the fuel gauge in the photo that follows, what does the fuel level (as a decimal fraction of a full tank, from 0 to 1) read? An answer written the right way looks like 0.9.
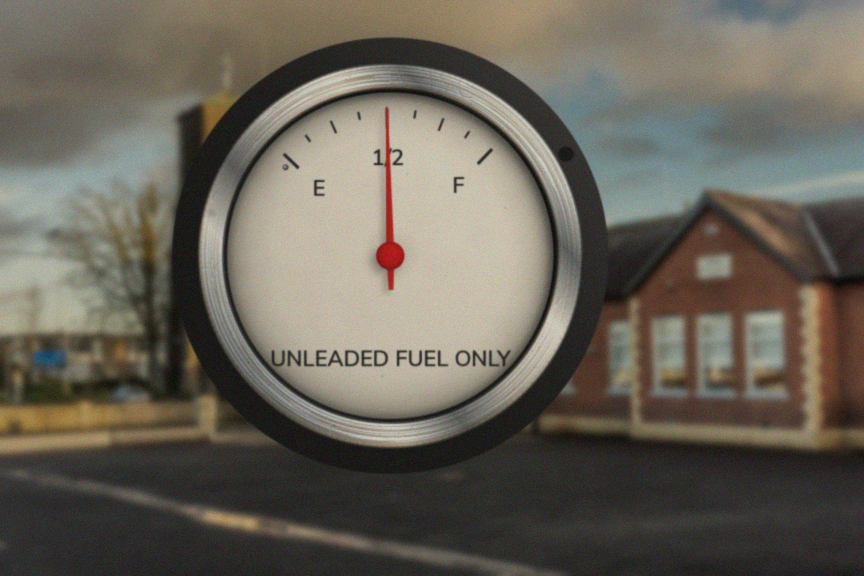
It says 0.5
